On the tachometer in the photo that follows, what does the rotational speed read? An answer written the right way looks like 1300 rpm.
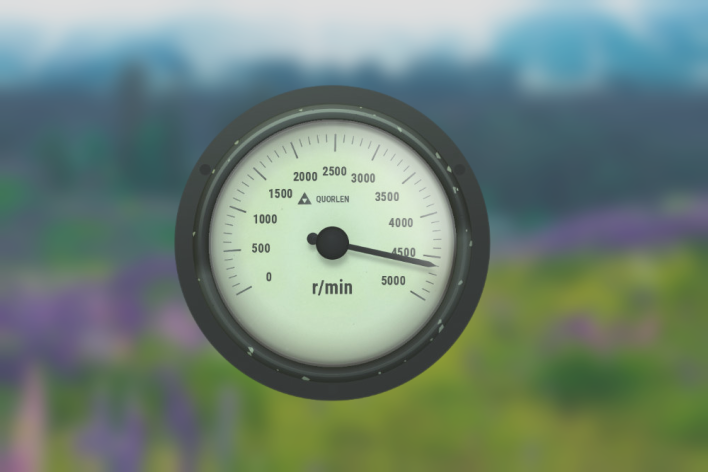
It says 4600 rpm
